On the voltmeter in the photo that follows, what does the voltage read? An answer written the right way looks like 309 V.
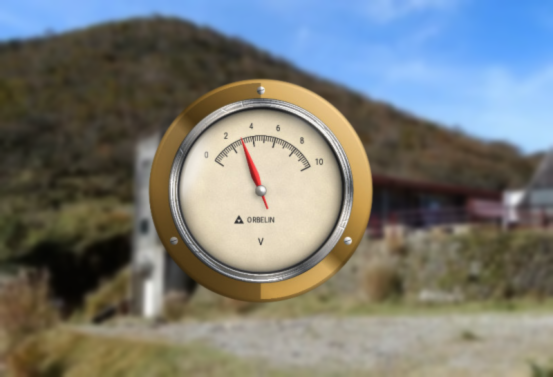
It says 3 V
